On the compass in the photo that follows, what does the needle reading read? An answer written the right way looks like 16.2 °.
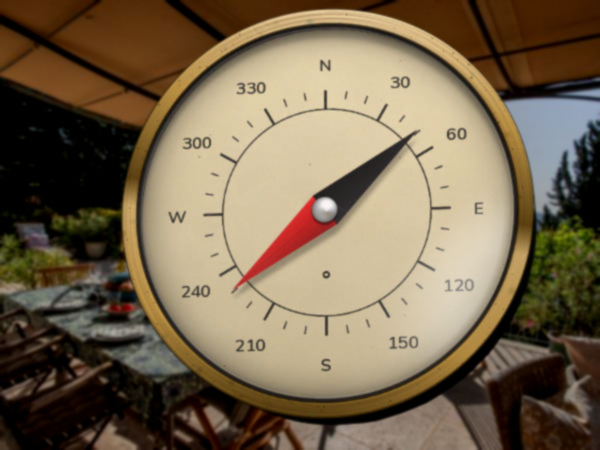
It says 230 °
